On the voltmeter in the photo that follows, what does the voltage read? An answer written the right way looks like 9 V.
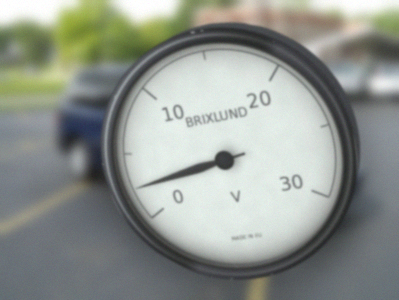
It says 2.5 V
